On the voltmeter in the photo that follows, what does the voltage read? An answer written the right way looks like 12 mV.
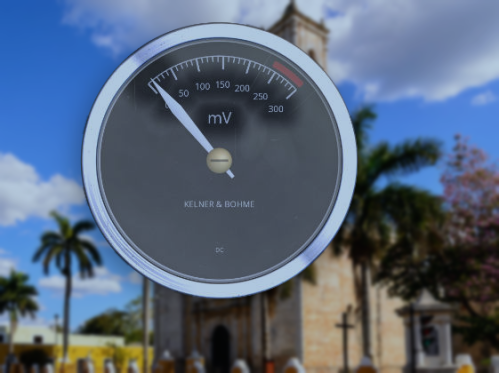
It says 10 mV
